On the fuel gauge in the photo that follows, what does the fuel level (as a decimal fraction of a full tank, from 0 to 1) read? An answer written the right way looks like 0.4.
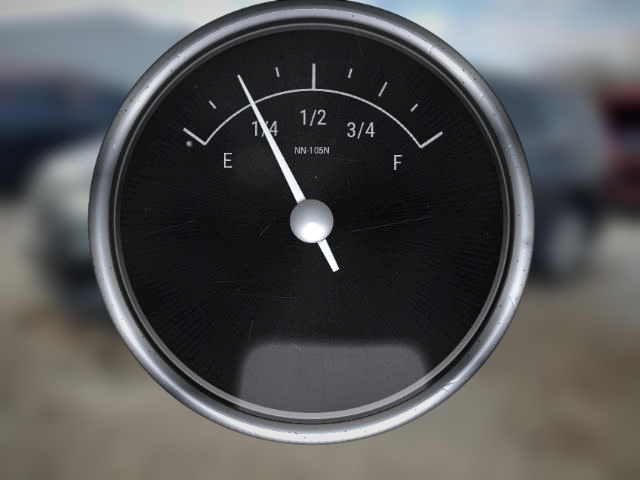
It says 0.25
